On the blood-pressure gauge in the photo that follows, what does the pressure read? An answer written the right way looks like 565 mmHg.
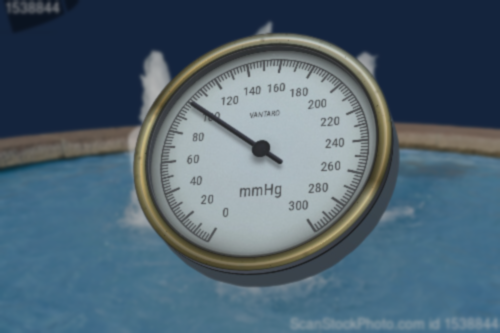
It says 100 mmHg
